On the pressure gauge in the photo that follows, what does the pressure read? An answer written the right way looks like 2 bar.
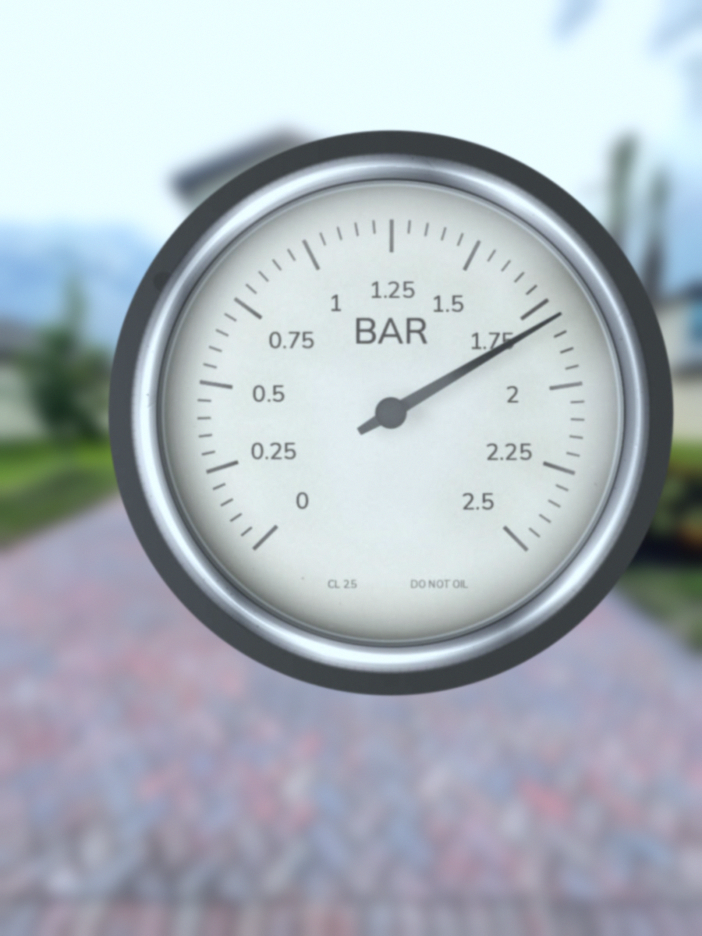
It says 1.8 bar
